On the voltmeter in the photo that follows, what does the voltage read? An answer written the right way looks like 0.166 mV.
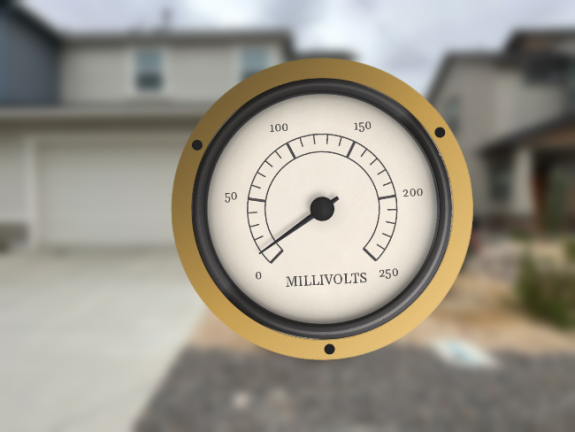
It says 10 mV
